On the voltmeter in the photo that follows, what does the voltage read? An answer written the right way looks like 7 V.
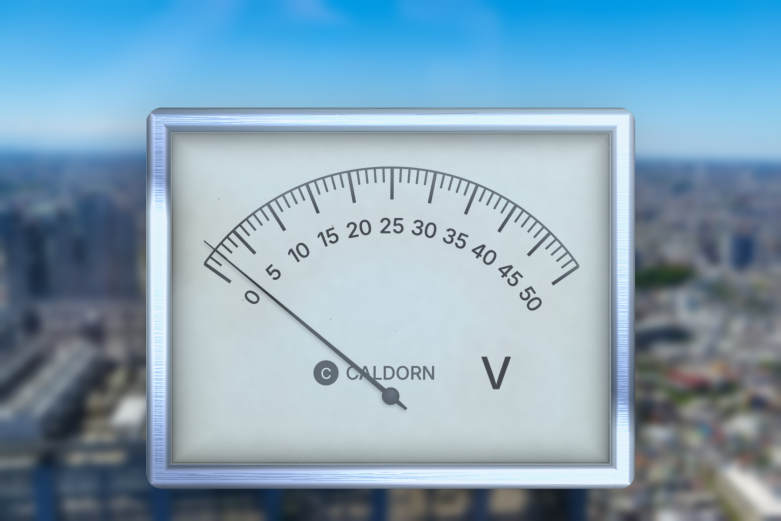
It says 2 V
